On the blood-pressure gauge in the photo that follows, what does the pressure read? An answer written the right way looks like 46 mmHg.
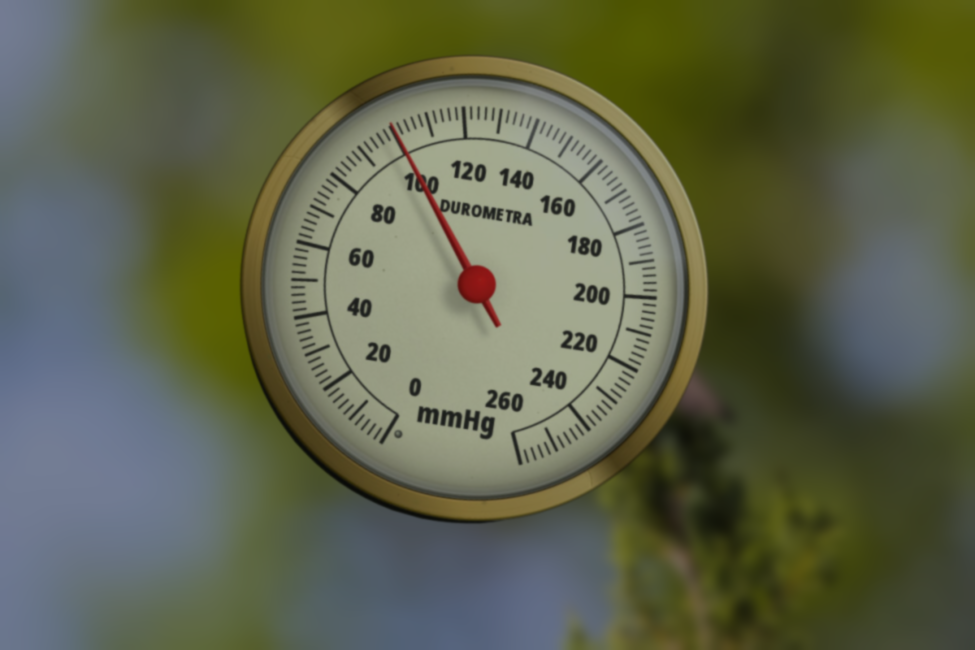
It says 100 mmHg
